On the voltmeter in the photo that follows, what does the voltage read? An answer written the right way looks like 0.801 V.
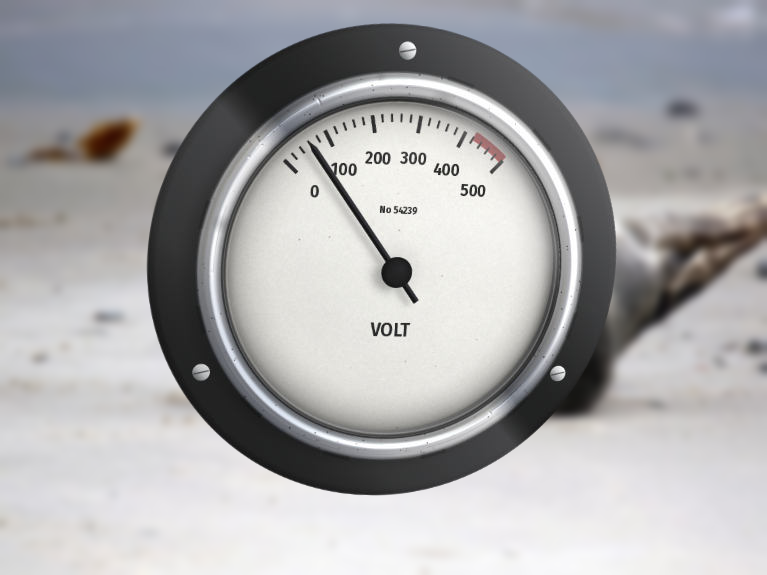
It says 60 V
